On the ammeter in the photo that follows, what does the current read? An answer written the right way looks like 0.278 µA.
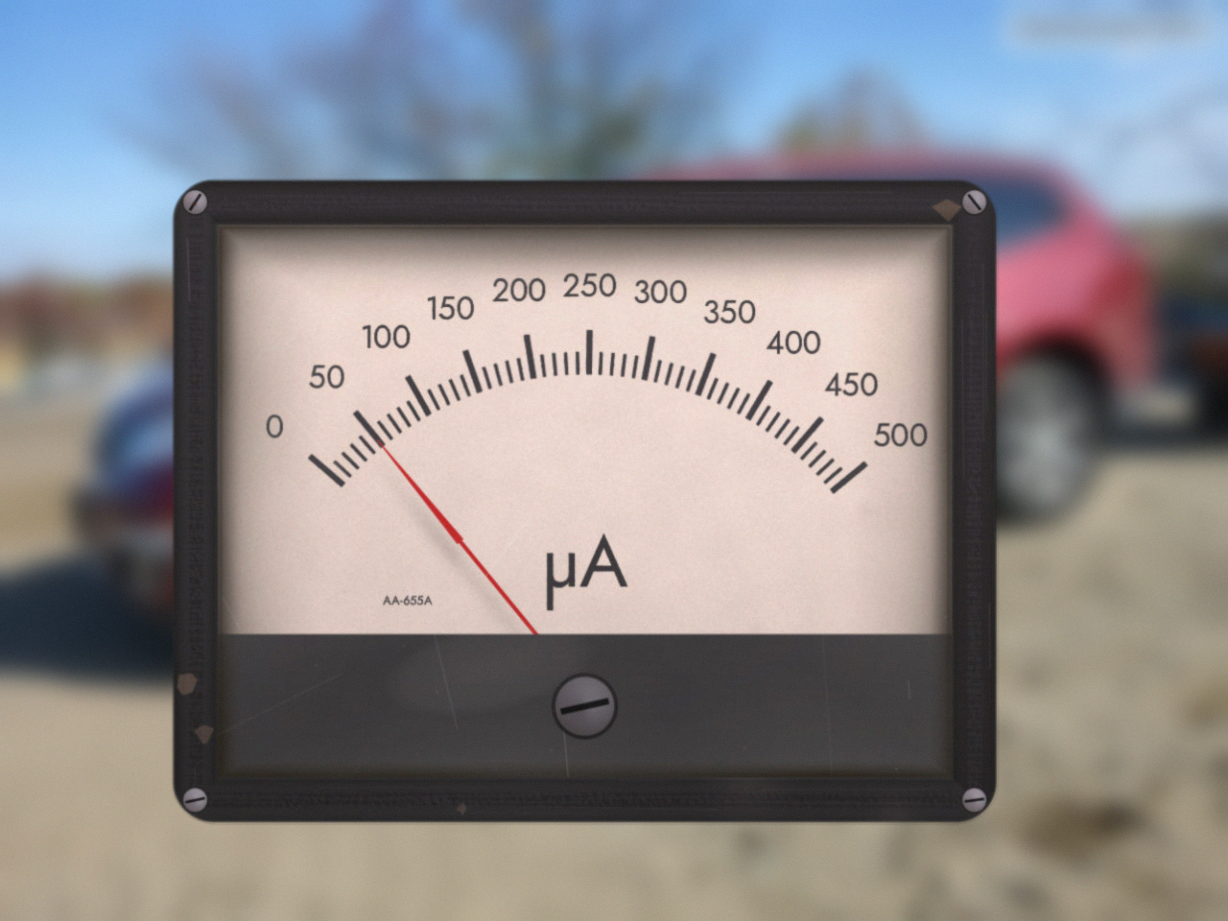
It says 50 µA
